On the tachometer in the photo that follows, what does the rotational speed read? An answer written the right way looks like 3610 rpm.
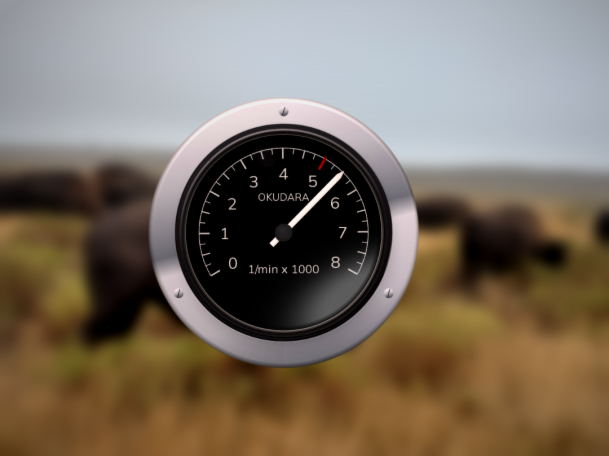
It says 5500 rpm
